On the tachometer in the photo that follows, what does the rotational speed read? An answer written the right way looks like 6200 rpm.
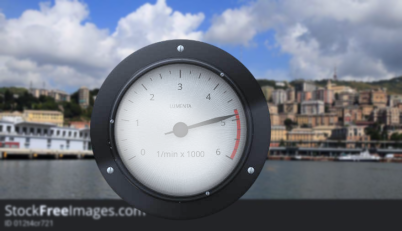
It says 4875 rpm
